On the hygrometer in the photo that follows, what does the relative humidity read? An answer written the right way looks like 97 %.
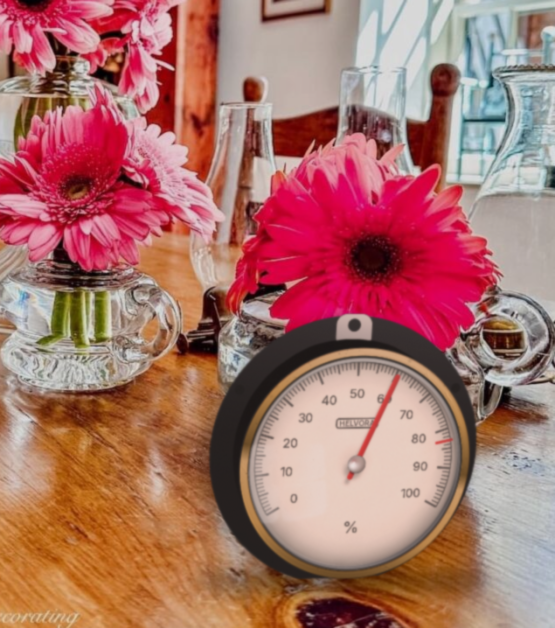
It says 60 %
